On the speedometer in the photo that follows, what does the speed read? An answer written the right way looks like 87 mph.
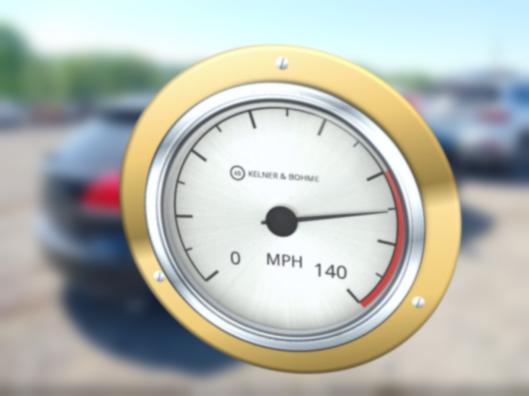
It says 110 mph
